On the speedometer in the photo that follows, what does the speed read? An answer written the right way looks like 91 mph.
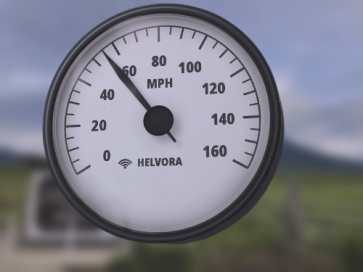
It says 55 mph
